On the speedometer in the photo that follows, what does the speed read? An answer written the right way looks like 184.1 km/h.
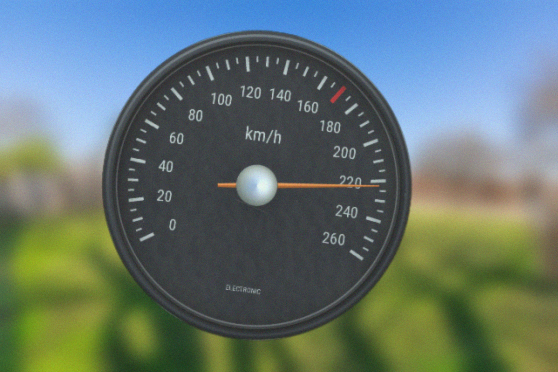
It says 222.5 km/h
